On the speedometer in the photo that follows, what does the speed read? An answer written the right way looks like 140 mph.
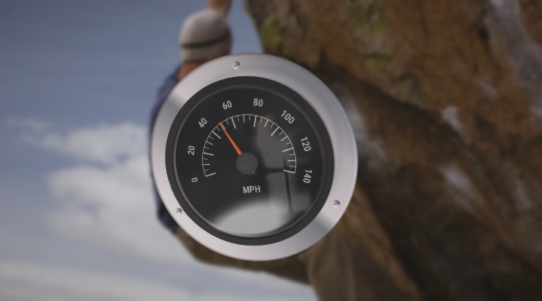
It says 50 mph
